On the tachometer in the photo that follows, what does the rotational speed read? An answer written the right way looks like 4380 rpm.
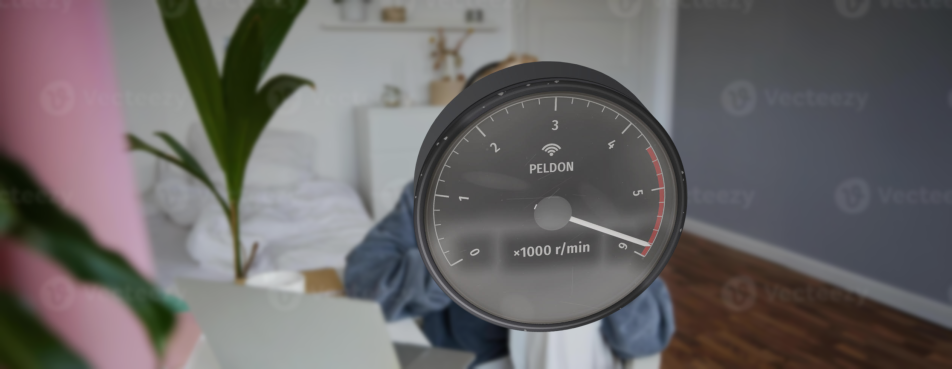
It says 5800 rpm
